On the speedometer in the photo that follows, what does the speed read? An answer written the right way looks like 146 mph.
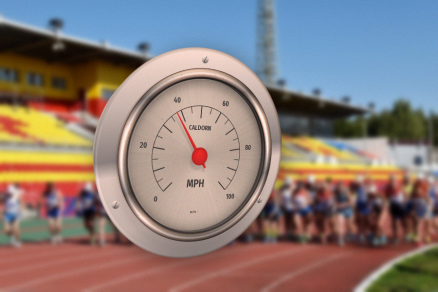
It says 37.5 mph
